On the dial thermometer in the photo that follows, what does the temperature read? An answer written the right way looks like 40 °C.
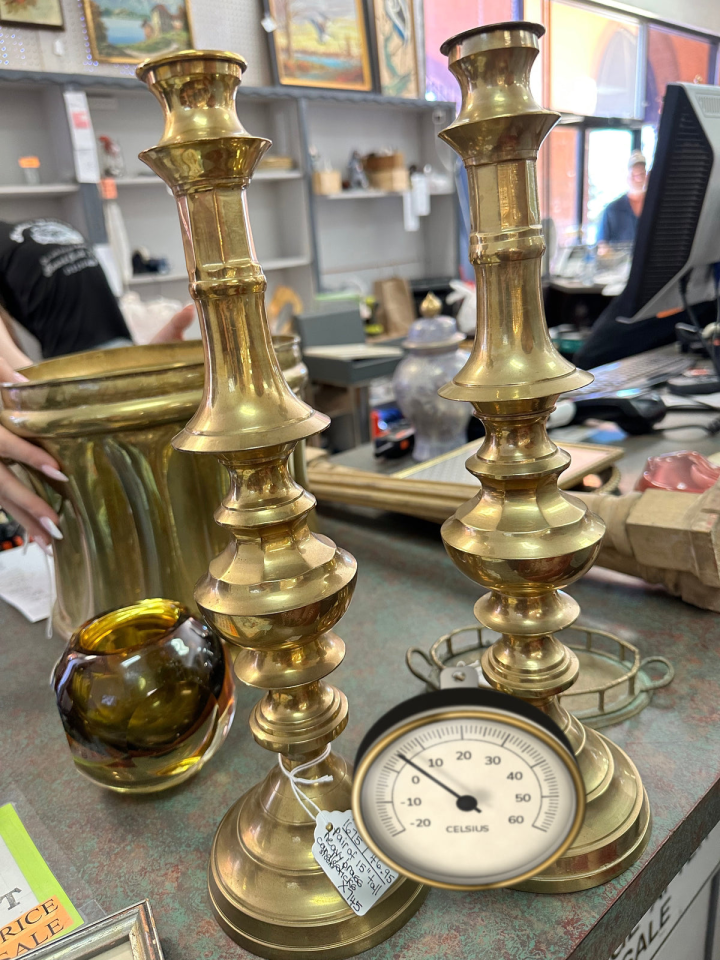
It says 5 °C
